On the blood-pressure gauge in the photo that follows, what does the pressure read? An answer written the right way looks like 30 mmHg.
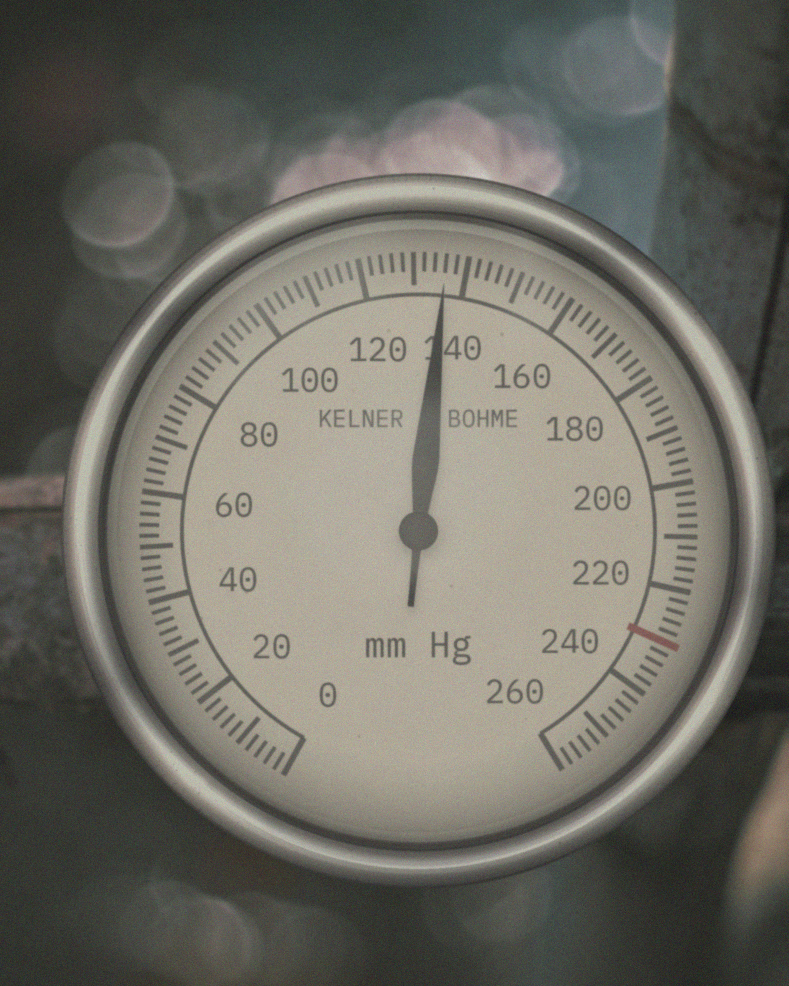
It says 136 mmHg
